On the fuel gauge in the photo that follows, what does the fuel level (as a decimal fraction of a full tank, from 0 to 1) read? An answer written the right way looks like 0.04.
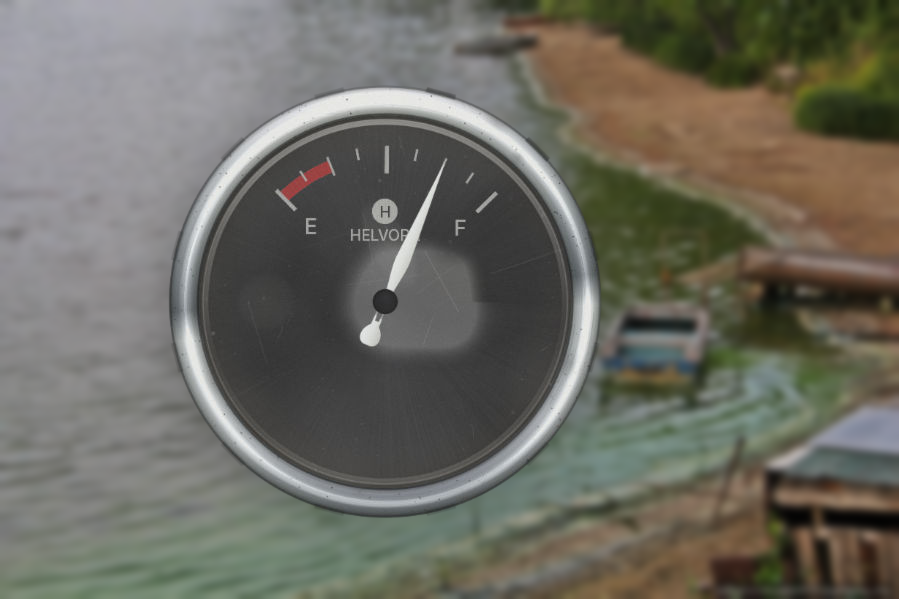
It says 0.75
